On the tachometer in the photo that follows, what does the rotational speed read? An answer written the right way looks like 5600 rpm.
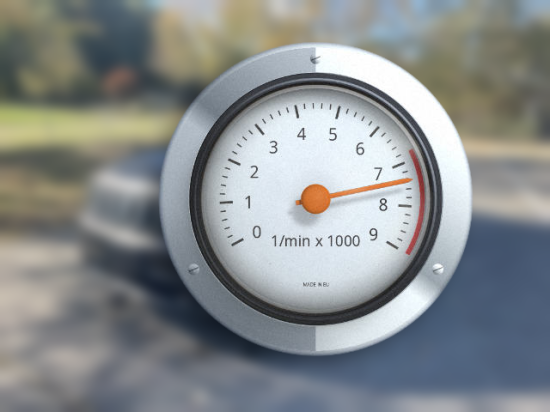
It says 7400 rpm
